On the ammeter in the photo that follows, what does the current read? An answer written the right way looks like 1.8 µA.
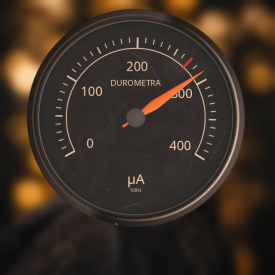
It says 290 µA
